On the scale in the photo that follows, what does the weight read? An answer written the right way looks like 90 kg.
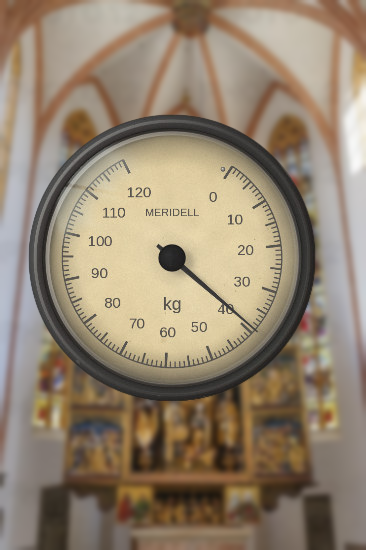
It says 39 kg
